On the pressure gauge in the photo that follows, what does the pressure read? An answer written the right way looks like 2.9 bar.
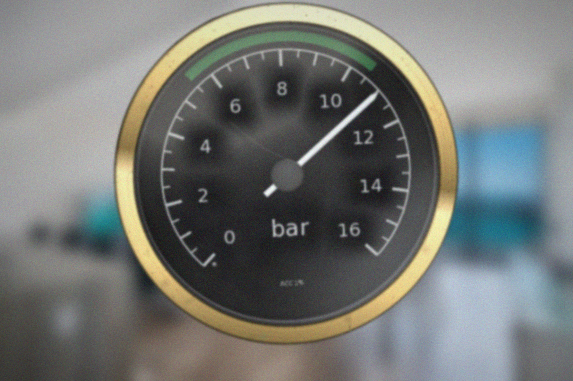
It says 11 bar
